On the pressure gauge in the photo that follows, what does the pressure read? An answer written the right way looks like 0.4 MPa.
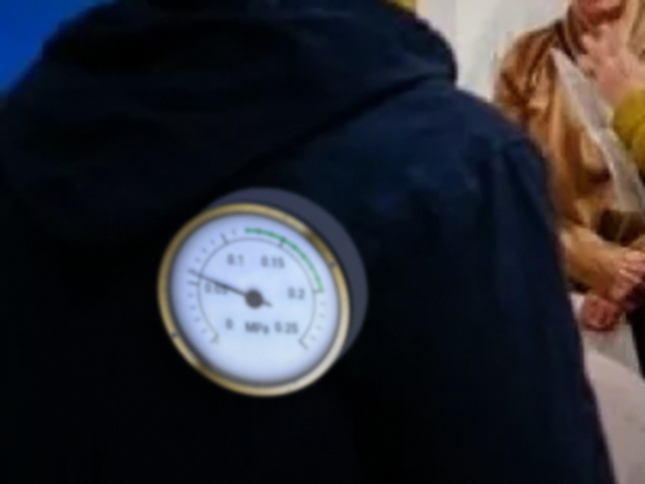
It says 0.06 MPa
